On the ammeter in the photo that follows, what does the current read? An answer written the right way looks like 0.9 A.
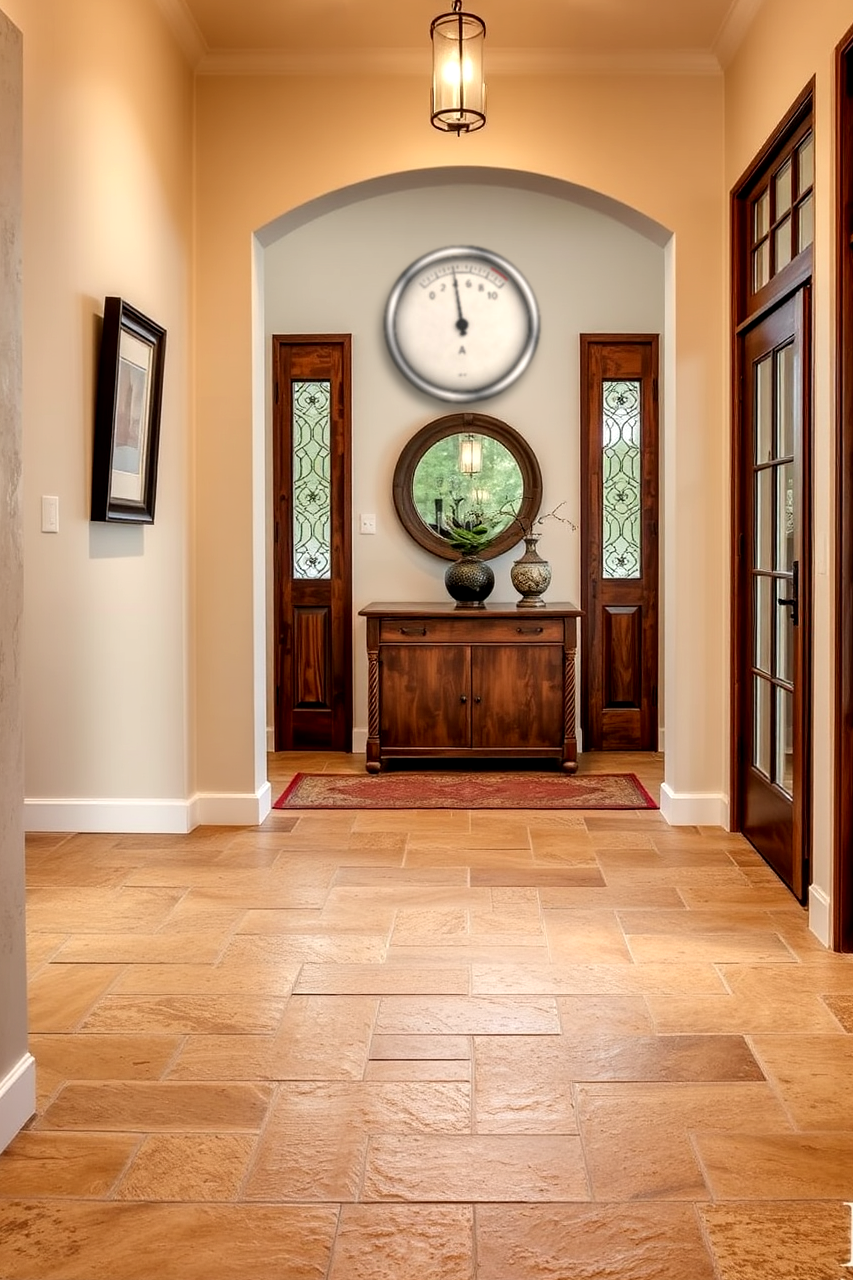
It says 4 A
